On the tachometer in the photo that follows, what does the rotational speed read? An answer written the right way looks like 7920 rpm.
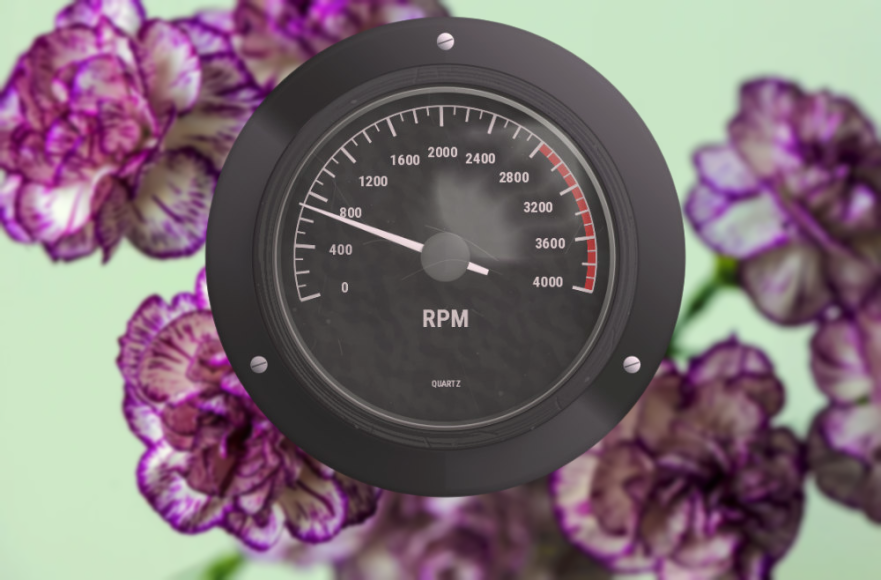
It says 700 rpm
